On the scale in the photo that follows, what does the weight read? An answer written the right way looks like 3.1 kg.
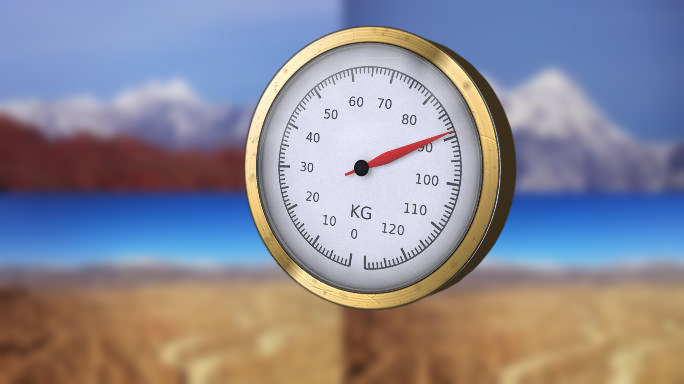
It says 89 kg
